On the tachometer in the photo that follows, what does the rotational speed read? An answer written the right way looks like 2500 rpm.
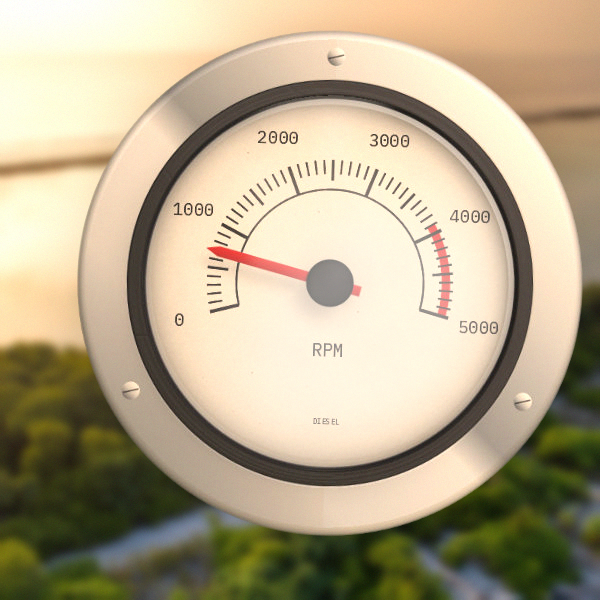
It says 700 rpm
